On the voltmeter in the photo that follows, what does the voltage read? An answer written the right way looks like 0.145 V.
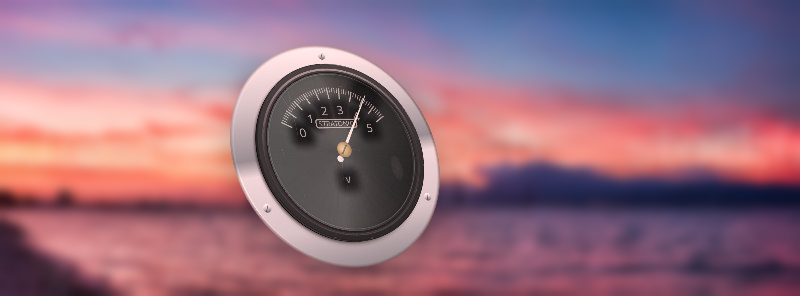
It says 4 V
